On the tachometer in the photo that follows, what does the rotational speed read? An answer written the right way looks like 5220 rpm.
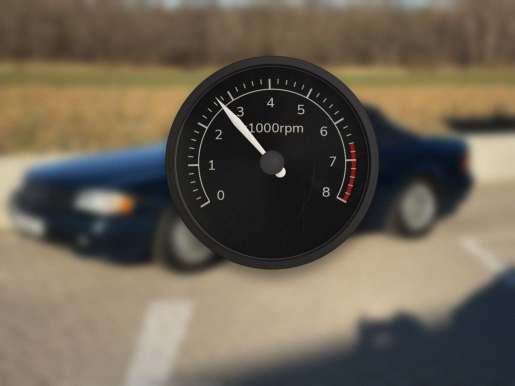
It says 2700 rpm
